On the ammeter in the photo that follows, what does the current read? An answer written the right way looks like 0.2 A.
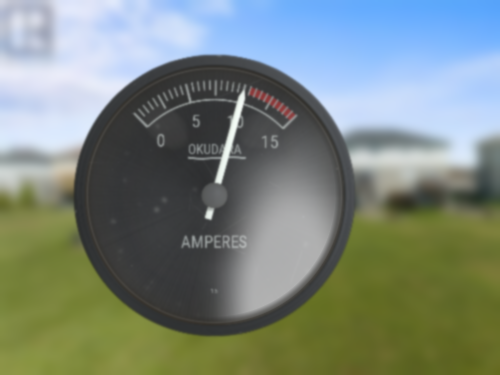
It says 10 A
